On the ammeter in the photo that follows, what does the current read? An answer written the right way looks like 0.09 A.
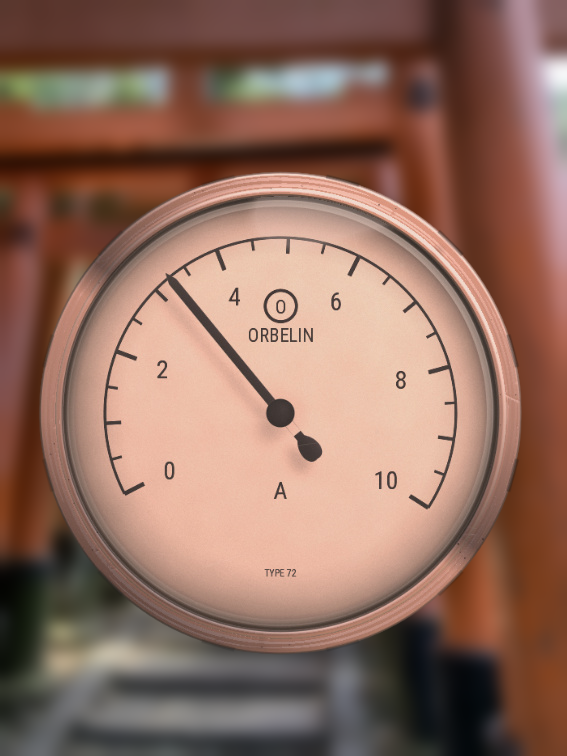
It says 3.25 A
